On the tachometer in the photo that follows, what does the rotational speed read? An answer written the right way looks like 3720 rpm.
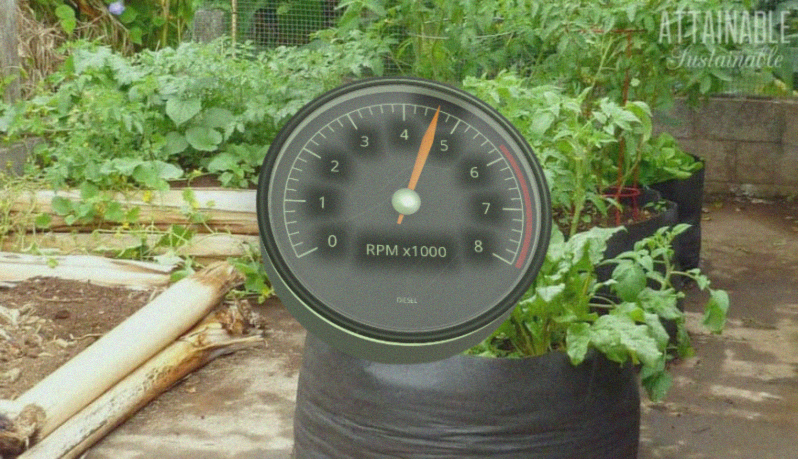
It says 4600 rpm
